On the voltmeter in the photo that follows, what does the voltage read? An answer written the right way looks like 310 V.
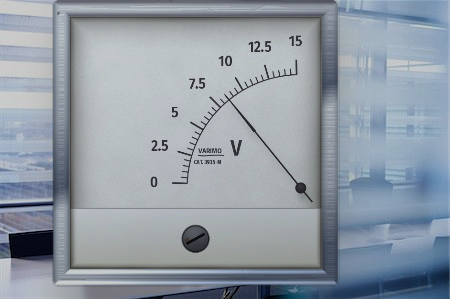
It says 8.5 V
